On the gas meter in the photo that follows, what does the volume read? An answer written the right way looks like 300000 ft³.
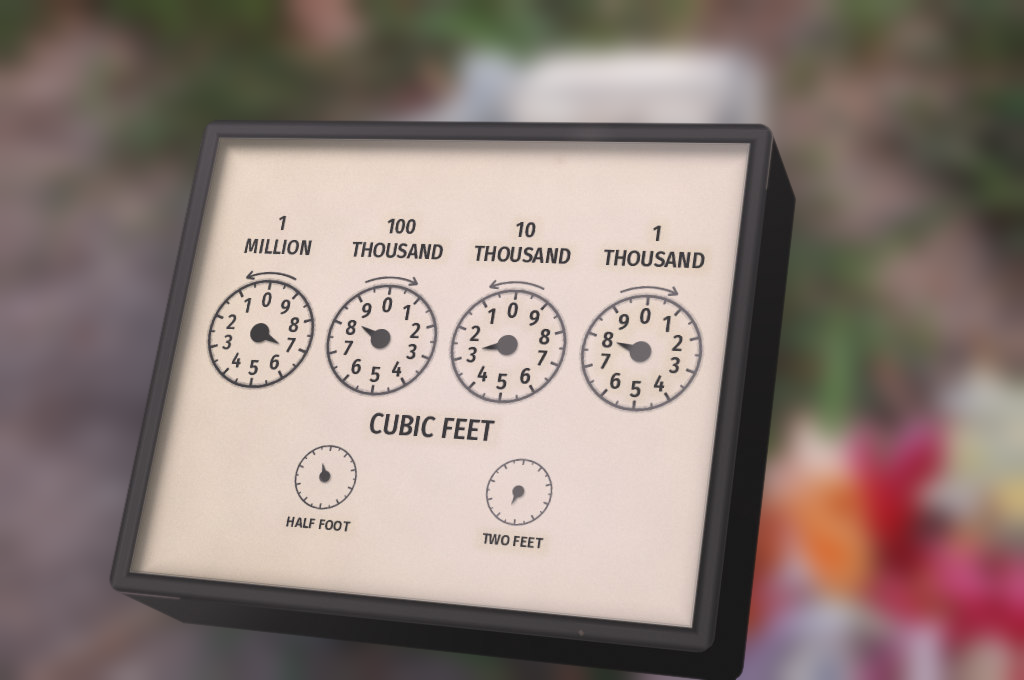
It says 682800 ft³
